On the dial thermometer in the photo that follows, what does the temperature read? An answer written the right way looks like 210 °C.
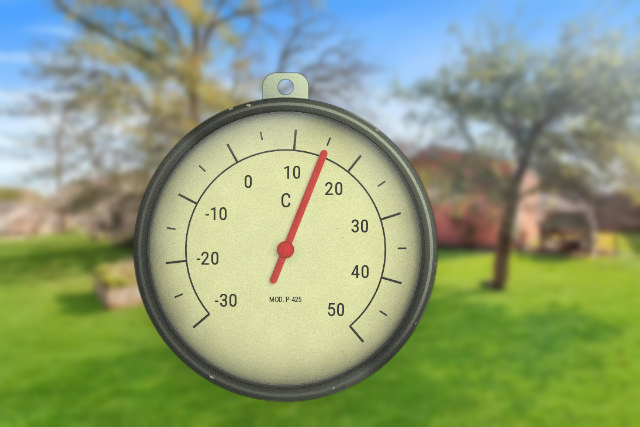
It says 15 °C
